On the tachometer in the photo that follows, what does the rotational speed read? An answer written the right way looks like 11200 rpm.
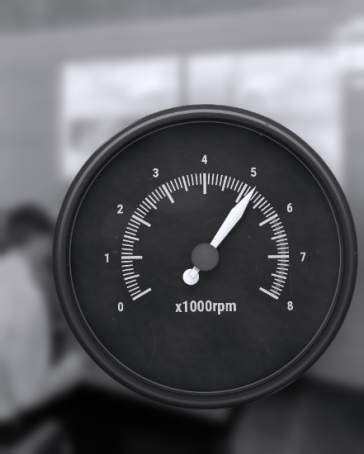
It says 5200 rpm
